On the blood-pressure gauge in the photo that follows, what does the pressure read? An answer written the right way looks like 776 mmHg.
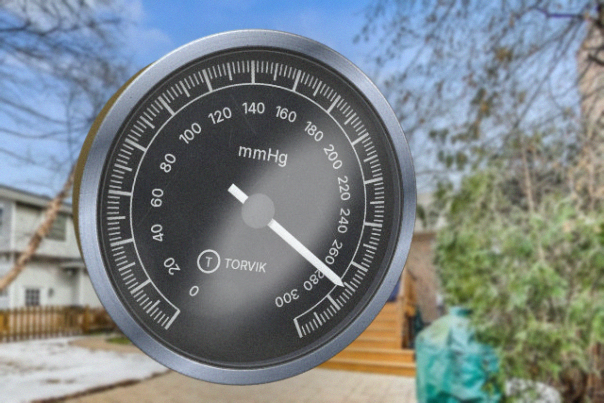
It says 272 mmHg
